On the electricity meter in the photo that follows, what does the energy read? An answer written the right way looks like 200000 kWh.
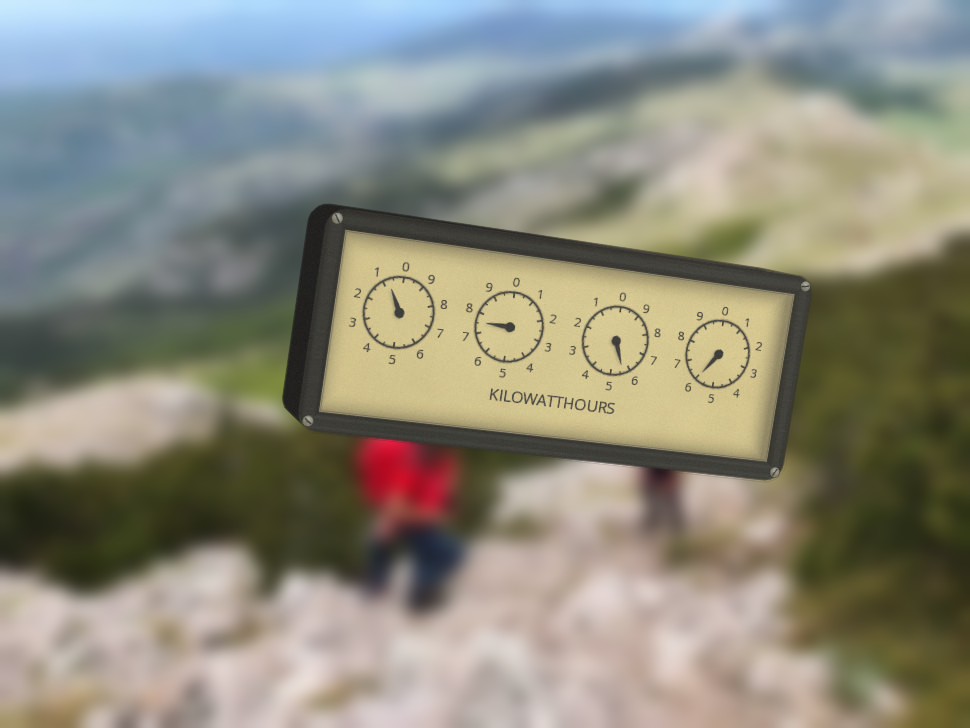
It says 756 kWh
